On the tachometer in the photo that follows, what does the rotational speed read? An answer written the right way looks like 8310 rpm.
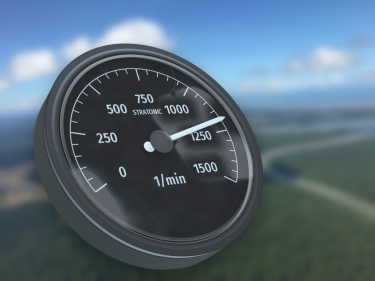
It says 1200 rpm
